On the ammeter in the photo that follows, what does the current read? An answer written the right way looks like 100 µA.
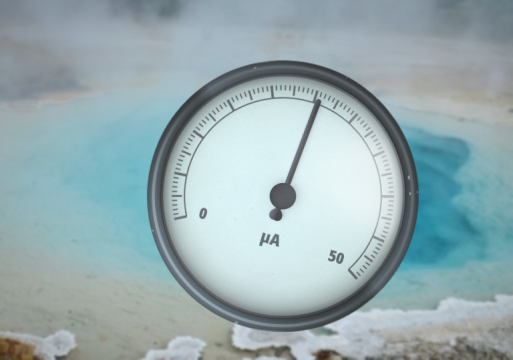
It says 25.5 µA
